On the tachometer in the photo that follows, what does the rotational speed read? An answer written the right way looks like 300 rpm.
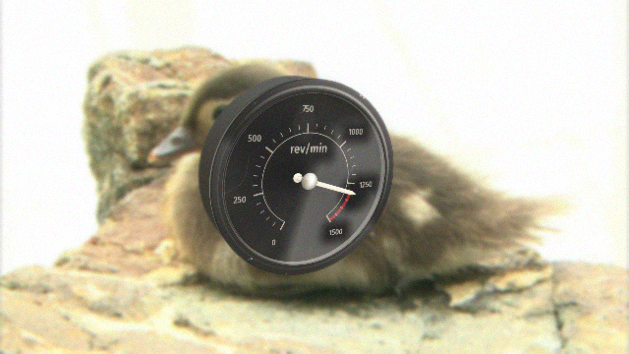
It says 1300 rpm
